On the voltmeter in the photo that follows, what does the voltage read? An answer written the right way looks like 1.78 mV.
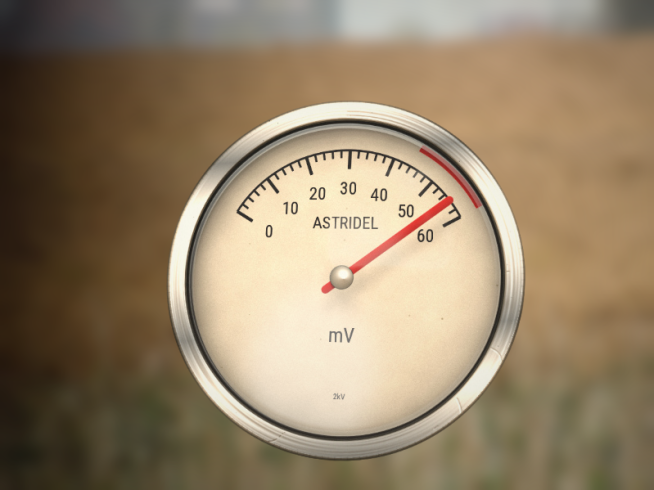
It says 56 mV
